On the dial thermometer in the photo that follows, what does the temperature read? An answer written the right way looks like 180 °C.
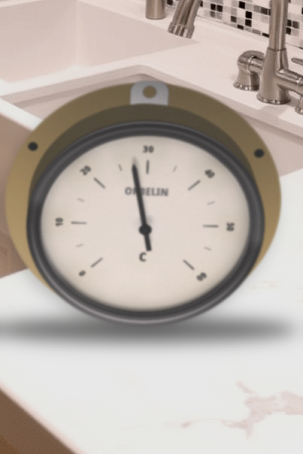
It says 27.5 °C
